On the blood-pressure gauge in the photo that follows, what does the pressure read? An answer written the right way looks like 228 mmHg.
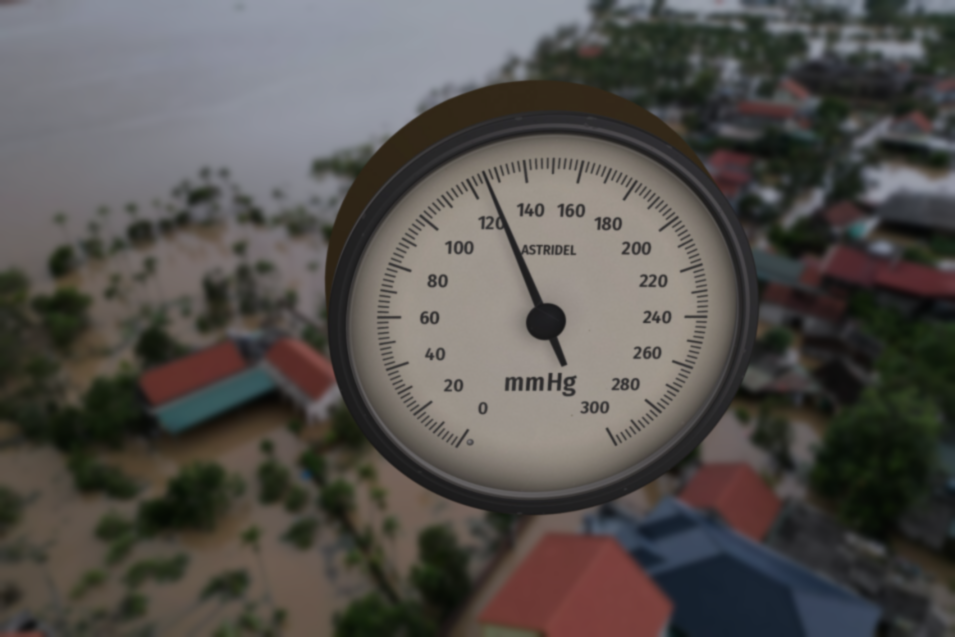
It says 126 mmHg
